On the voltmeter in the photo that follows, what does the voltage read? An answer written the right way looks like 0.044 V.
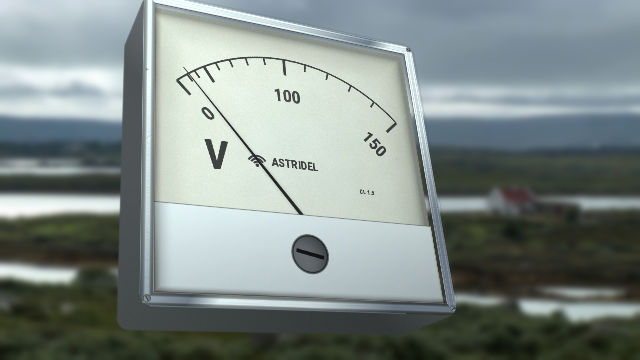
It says 30 V
